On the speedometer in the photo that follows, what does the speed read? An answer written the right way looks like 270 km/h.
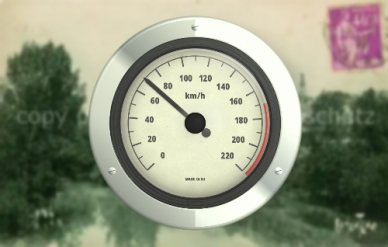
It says 70 km/h
